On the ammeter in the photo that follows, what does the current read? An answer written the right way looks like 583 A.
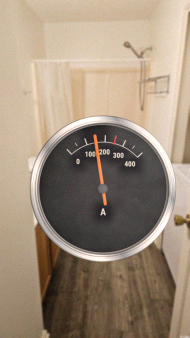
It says 150 A
